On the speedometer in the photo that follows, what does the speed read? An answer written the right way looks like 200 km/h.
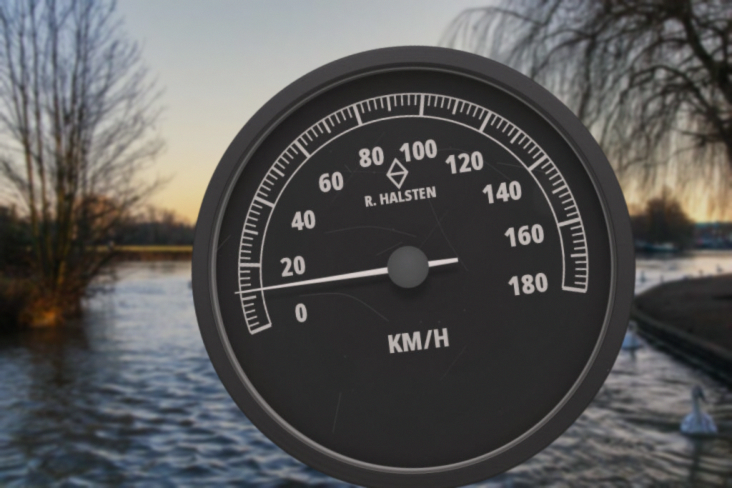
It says 12 km/h
